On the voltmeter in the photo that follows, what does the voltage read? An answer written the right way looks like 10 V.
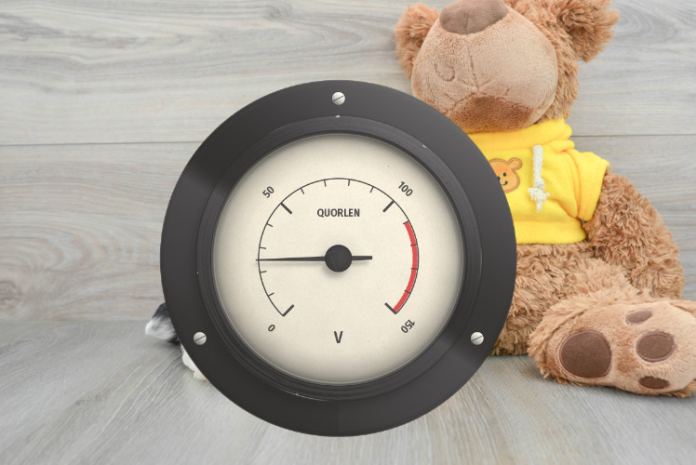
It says 25 V
